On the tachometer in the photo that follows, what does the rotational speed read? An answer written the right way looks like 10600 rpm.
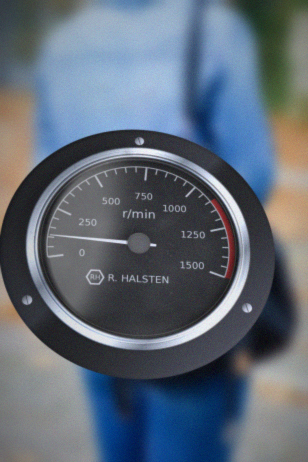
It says 100 rpm
